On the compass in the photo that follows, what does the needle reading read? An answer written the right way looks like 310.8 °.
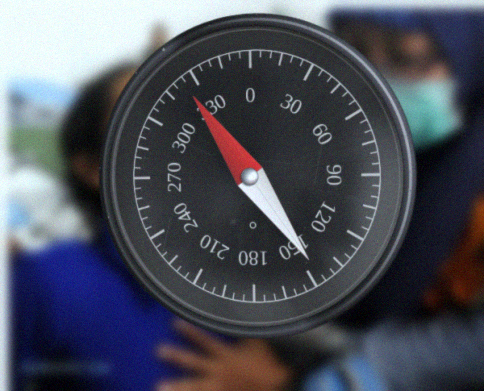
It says 325 °
